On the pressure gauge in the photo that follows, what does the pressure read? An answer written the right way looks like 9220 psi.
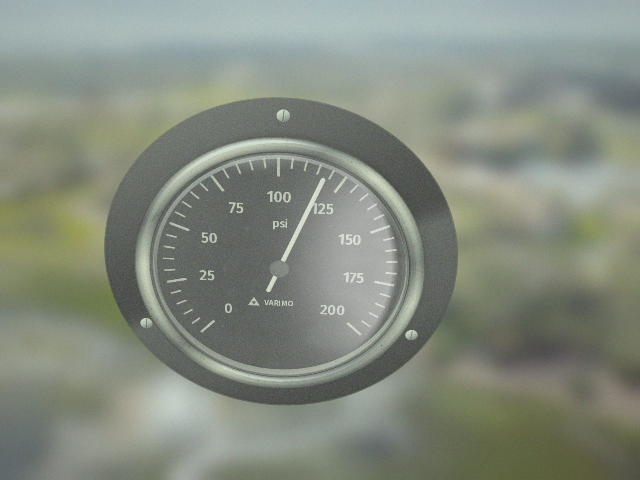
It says 117.5 psi
